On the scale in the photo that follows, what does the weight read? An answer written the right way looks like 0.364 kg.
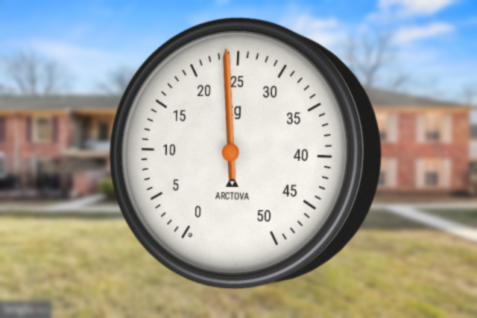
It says 24 kg
